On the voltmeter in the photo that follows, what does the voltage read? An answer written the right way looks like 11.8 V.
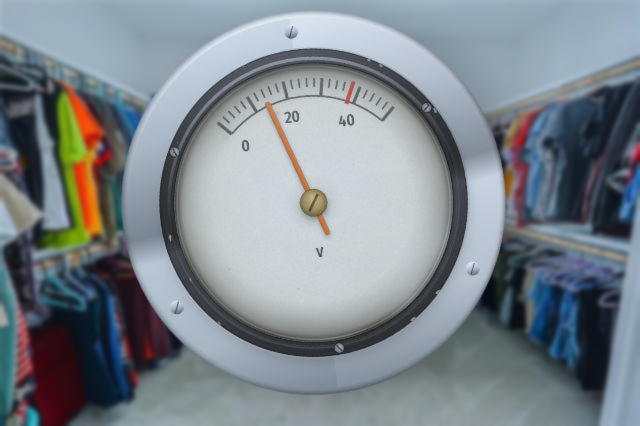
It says 14 V
